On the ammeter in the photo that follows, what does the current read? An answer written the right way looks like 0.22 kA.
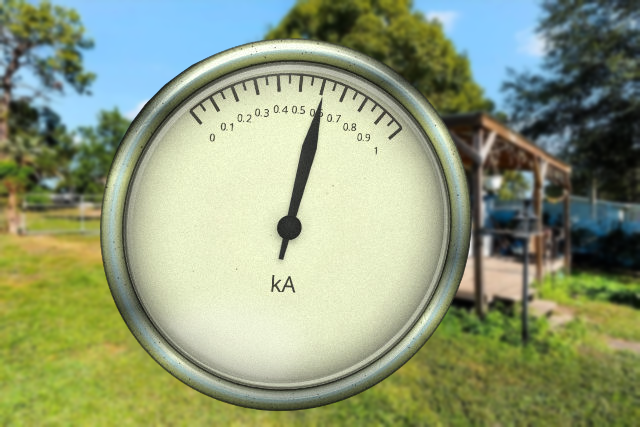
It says 0.6 kA
